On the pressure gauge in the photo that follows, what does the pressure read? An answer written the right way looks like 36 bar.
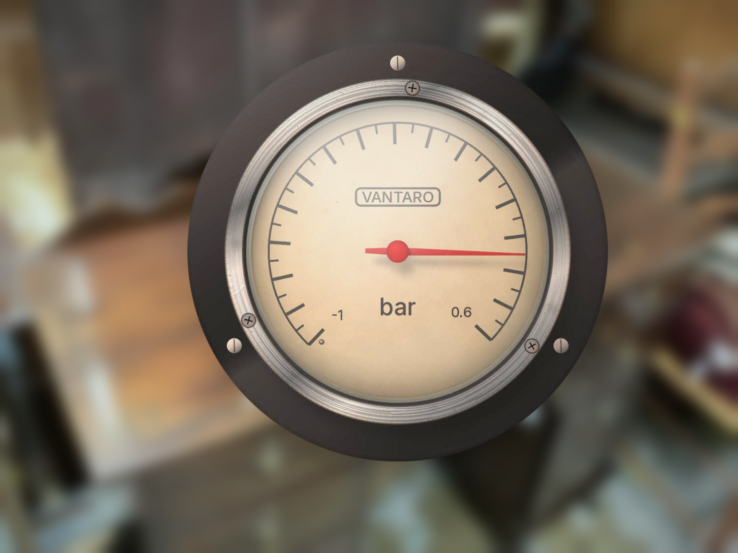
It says 0.35 bar
